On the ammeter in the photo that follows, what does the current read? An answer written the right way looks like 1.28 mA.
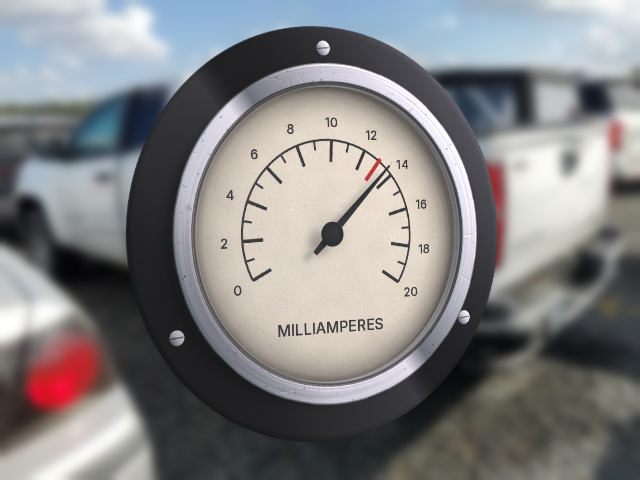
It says 13.5 mA
